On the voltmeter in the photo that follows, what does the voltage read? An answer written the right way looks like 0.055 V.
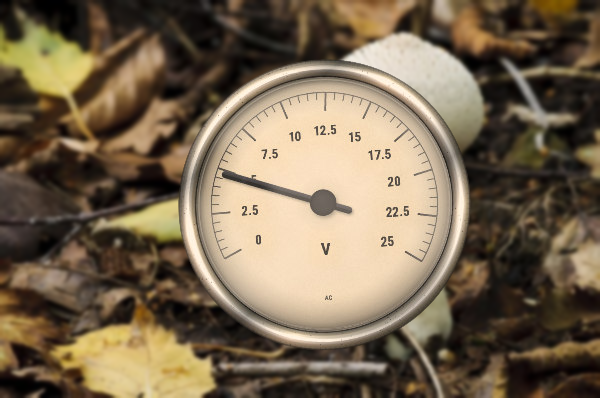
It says 4.75 V
